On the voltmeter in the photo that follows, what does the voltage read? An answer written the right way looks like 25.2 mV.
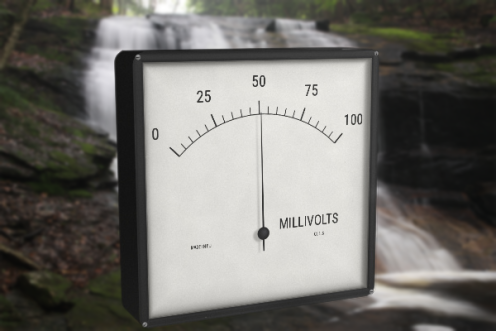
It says 50 mV
